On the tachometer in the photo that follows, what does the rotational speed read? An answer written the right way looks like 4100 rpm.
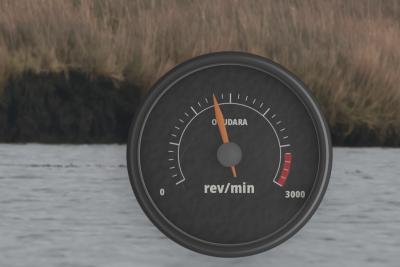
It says 1300 rpm
